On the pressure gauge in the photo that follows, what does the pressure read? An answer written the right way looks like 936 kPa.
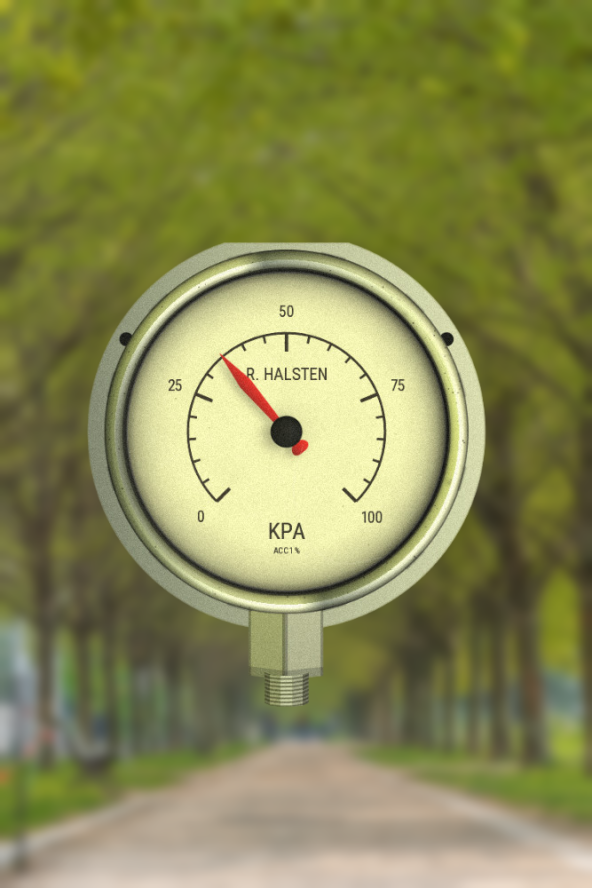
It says 35 kPa
